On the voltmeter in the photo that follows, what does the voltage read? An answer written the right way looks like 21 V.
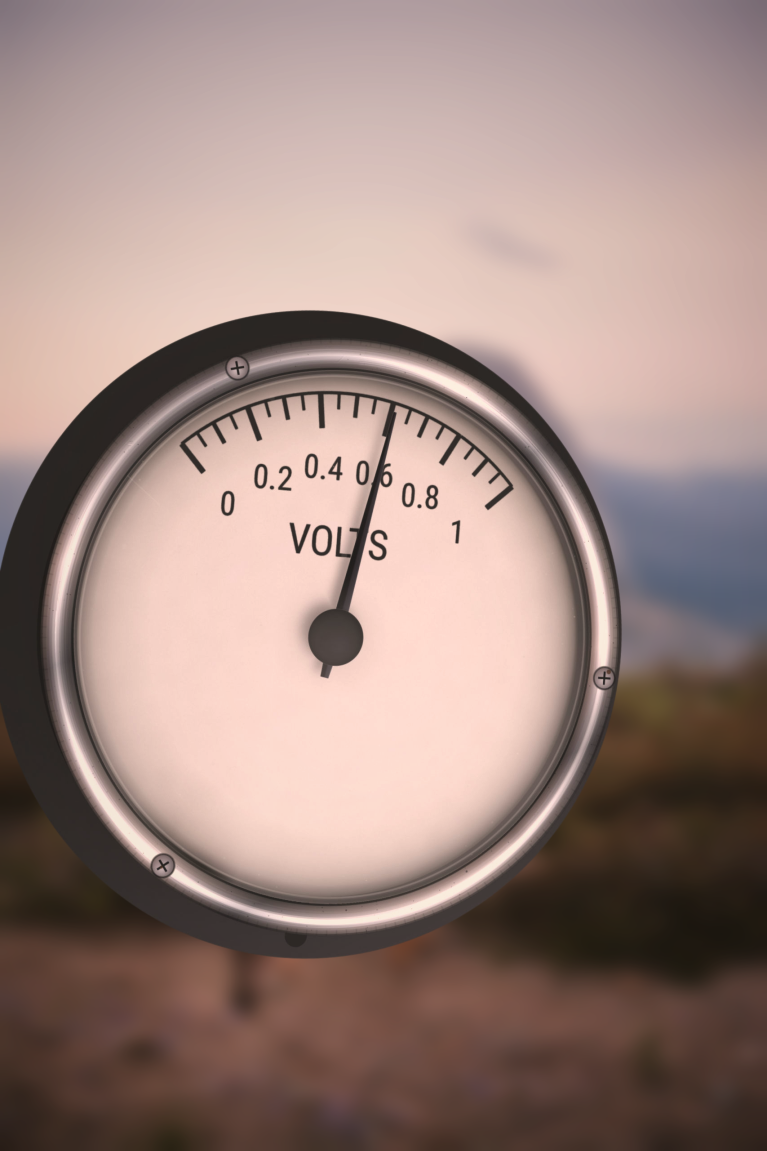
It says 0.6 V
